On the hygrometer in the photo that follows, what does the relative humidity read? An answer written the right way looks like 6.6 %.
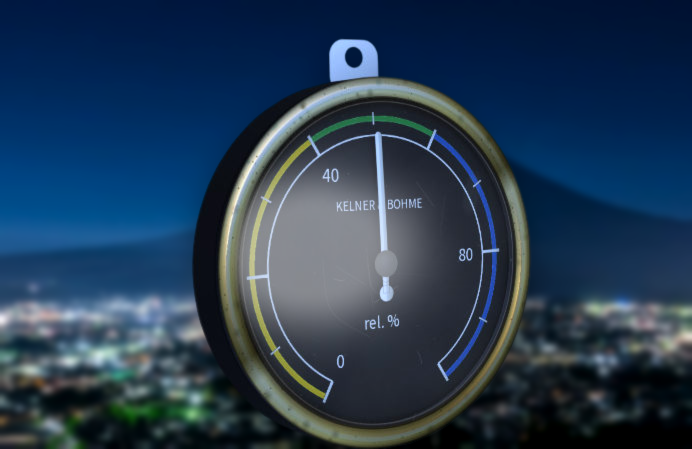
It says 50 %
